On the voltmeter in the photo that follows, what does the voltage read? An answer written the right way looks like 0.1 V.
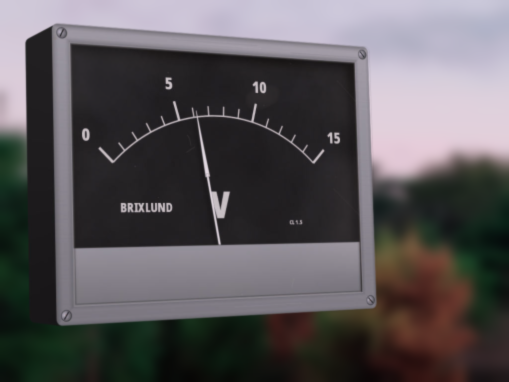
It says 6 V
